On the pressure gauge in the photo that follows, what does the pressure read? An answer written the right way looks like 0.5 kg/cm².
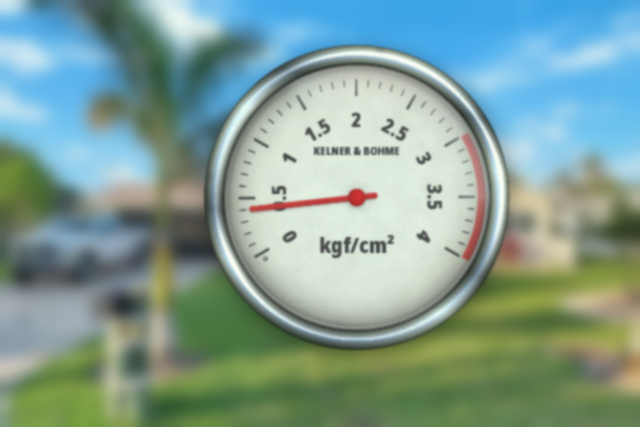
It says 0.4 kg/cm²
